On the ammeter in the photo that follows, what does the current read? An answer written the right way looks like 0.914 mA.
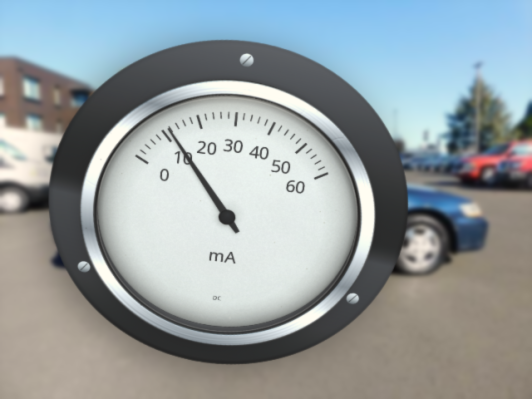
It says 12 mA
